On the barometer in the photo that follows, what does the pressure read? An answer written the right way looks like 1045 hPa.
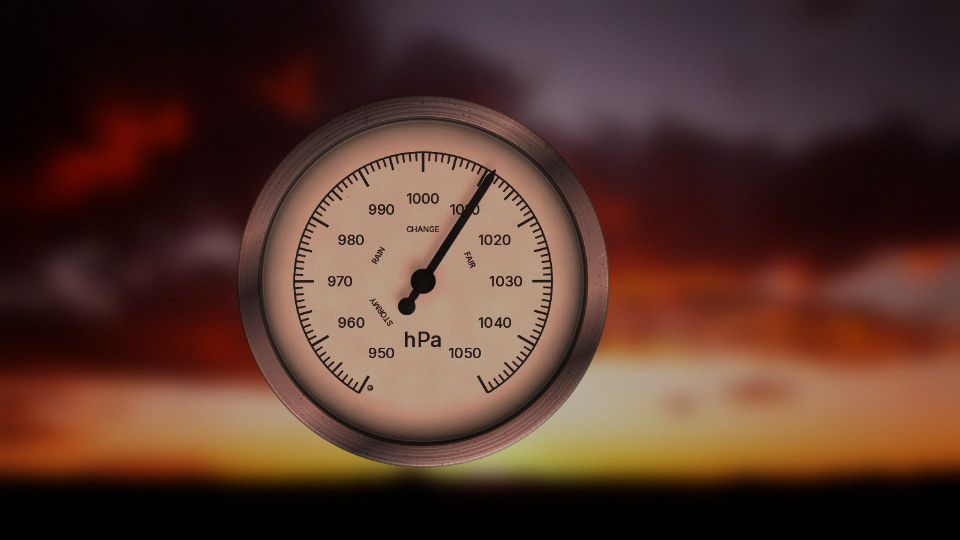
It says 1011 hPa
